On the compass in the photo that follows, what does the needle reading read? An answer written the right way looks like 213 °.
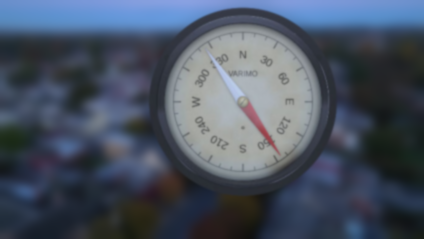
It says 145 °
